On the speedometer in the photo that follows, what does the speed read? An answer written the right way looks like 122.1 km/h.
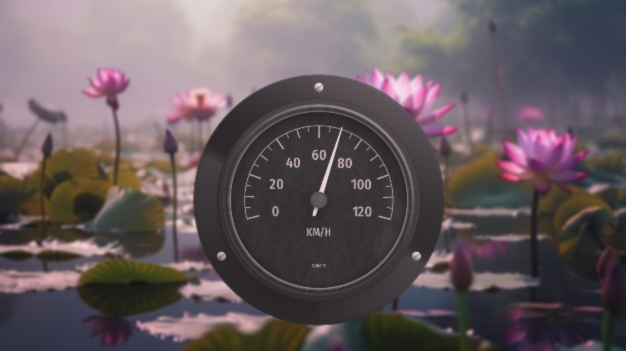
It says 70 km/h
